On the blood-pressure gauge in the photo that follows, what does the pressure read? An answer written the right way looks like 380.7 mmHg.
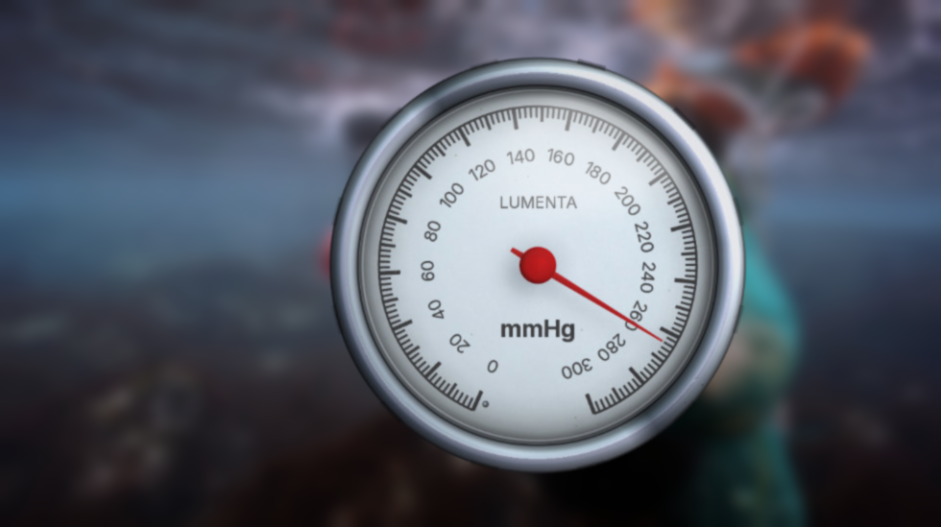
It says 264 mmHg
